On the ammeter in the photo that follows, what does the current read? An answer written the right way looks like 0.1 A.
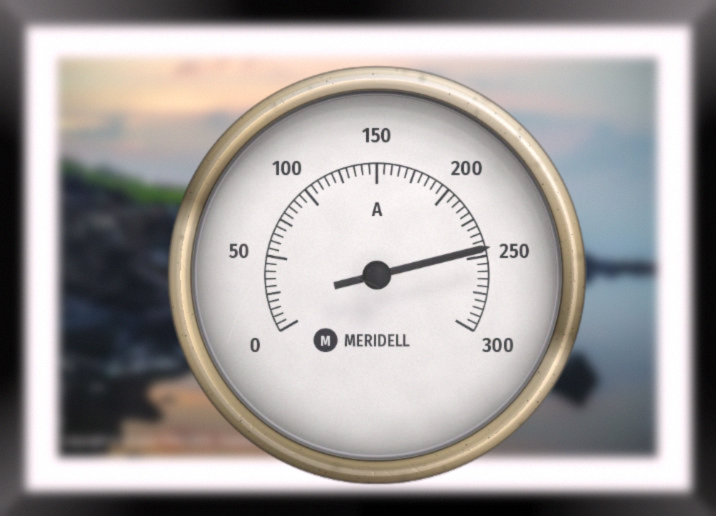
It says 245 A
